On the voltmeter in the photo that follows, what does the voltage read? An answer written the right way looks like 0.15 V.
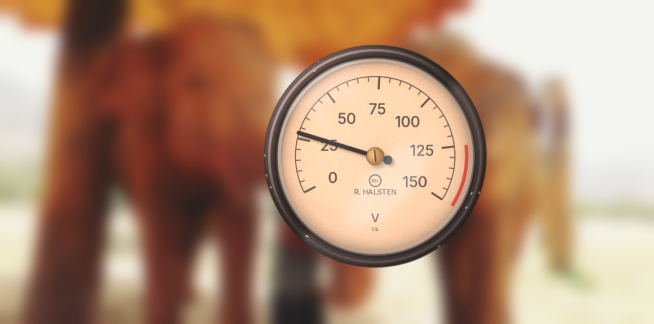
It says 27.5 V
